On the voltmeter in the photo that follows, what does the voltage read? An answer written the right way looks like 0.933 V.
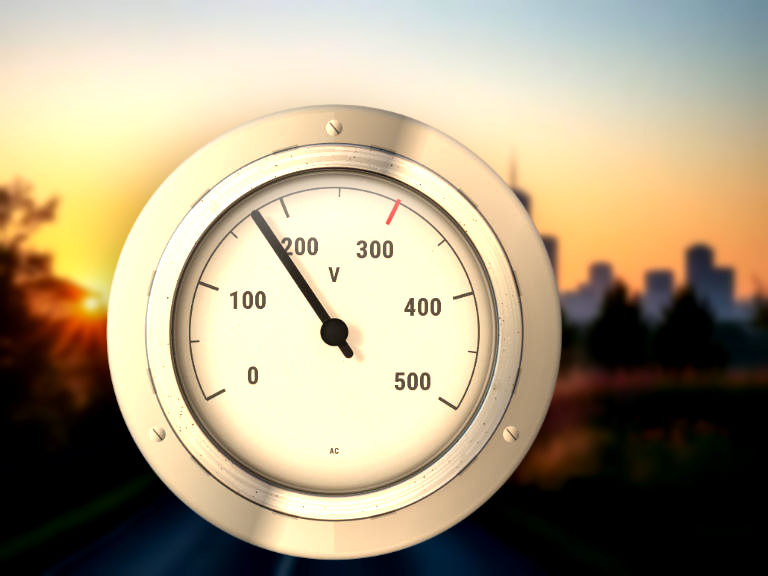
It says 175 V
